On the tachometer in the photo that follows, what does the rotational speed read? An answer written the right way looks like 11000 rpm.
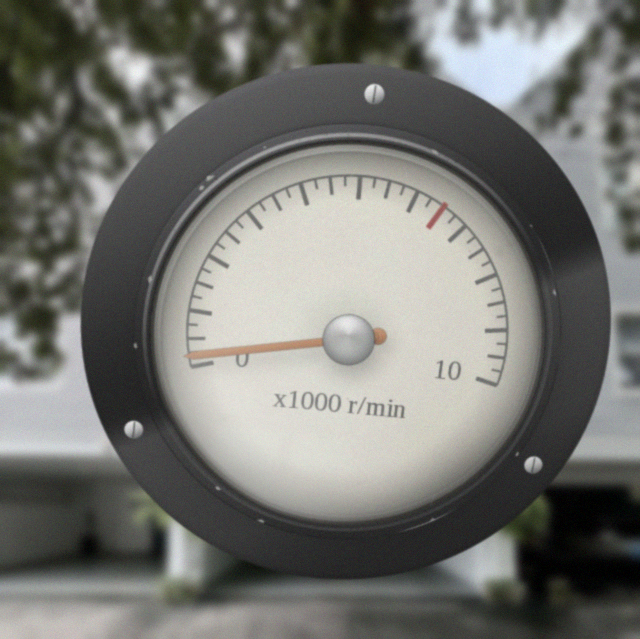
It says 250 rpm
